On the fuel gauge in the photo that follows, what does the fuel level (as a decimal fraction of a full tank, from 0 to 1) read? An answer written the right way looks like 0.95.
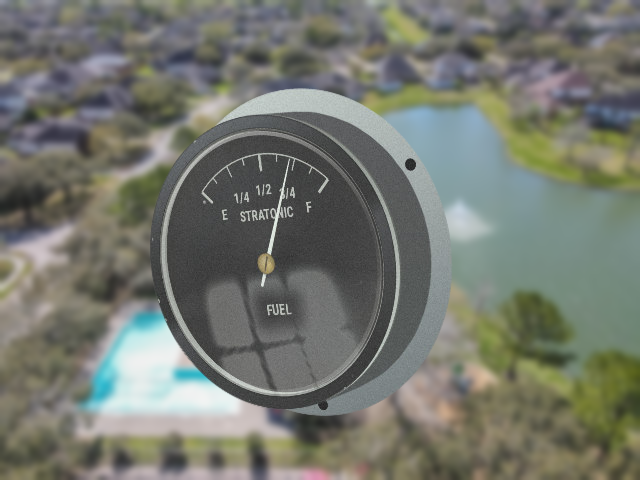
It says 0.75
